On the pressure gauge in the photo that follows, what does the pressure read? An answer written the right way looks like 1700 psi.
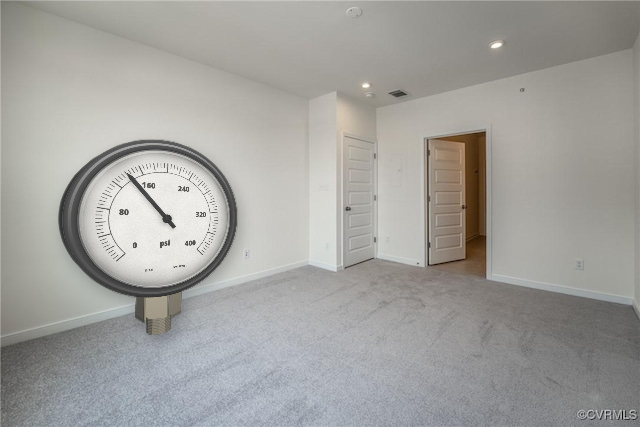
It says 140 psi
